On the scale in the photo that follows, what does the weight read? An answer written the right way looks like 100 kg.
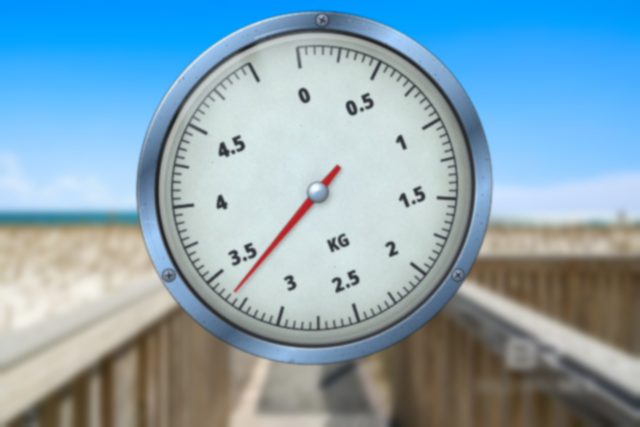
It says 3.35 kg
